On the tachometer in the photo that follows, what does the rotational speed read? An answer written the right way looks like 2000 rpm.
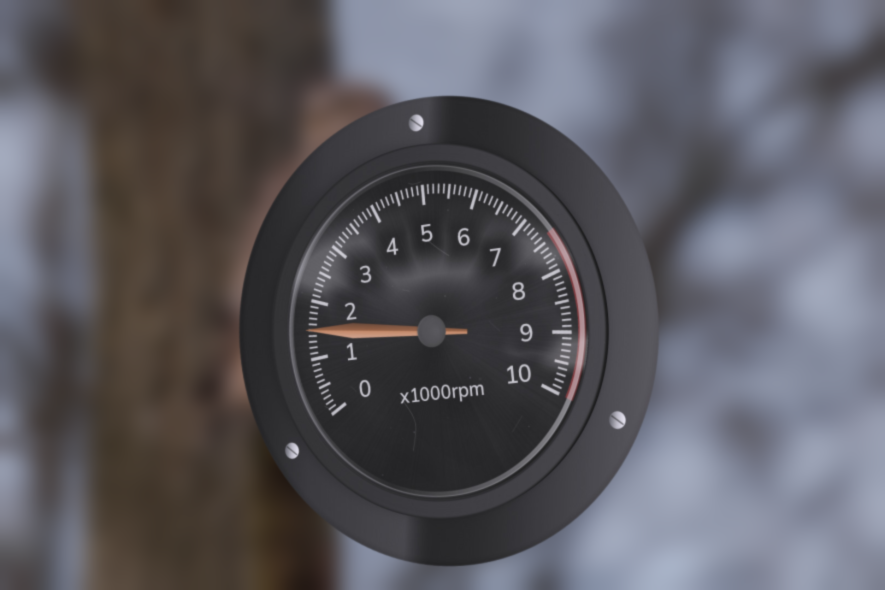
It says 1500 rpm
